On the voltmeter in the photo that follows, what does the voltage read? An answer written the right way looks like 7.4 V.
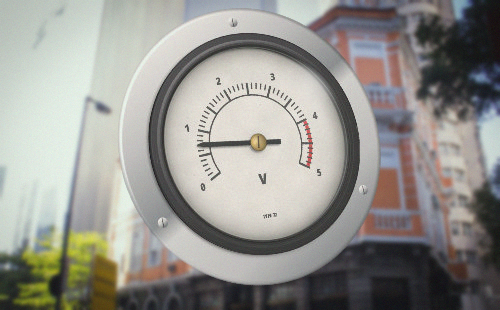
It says 0.7 V
